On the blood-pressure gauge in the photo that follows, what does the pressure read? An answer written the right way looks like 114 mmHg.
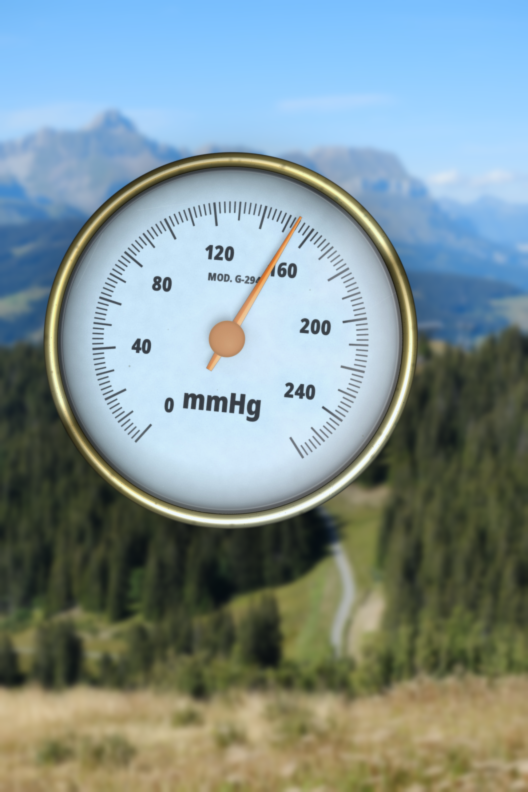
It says 154 mmHg
